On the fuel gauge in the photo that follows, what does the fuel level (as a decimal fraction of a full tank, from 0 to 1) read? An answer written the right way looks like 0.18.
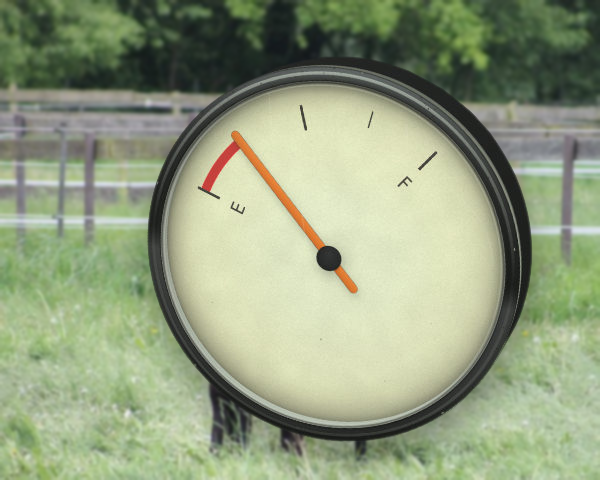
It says 0.25
